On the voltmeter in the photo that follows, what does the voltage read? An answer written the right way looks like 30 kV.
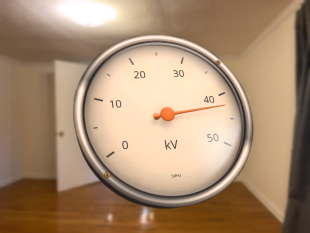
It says 42.5 kV
